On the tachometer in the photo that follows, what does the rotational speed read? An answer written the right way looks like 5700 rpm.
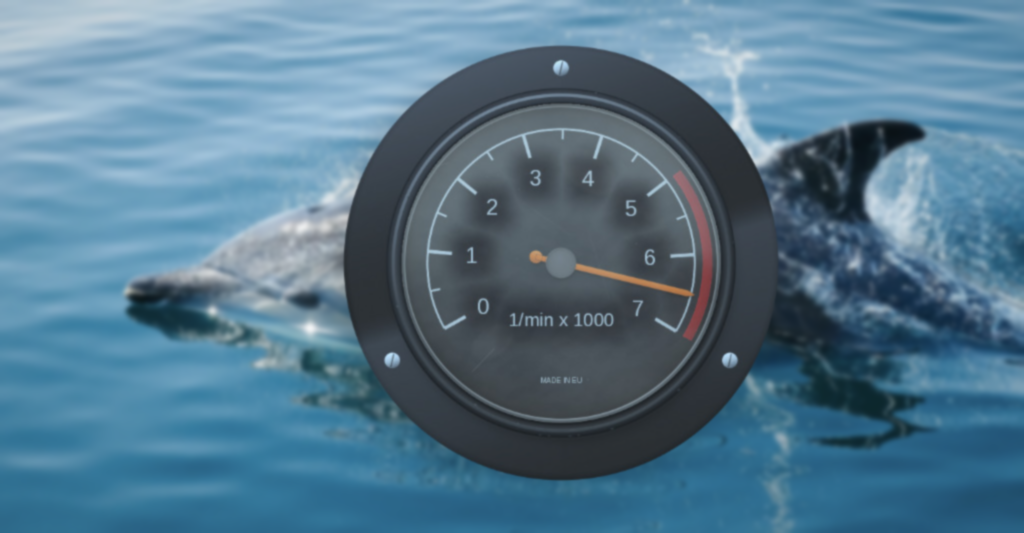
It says 6500 rpm
